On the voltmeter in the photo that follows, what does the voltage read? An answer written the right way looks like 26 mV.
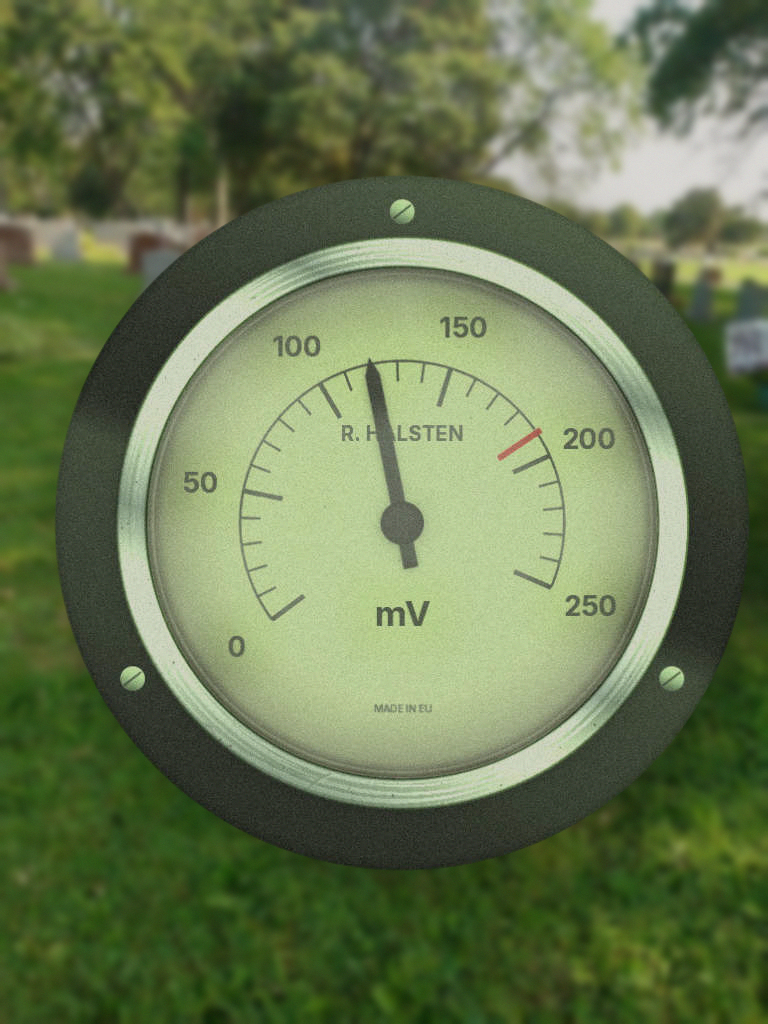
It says 120 mV
